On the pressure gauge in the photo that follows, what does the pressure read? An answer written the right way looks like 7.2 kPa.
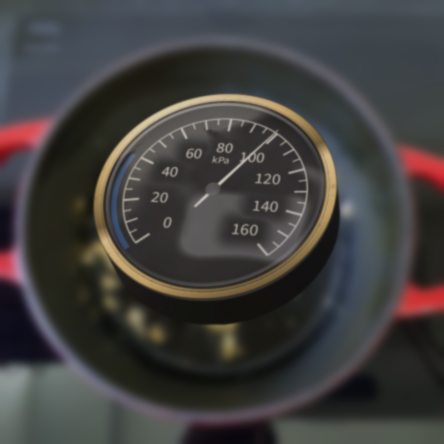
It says 100 kPa
